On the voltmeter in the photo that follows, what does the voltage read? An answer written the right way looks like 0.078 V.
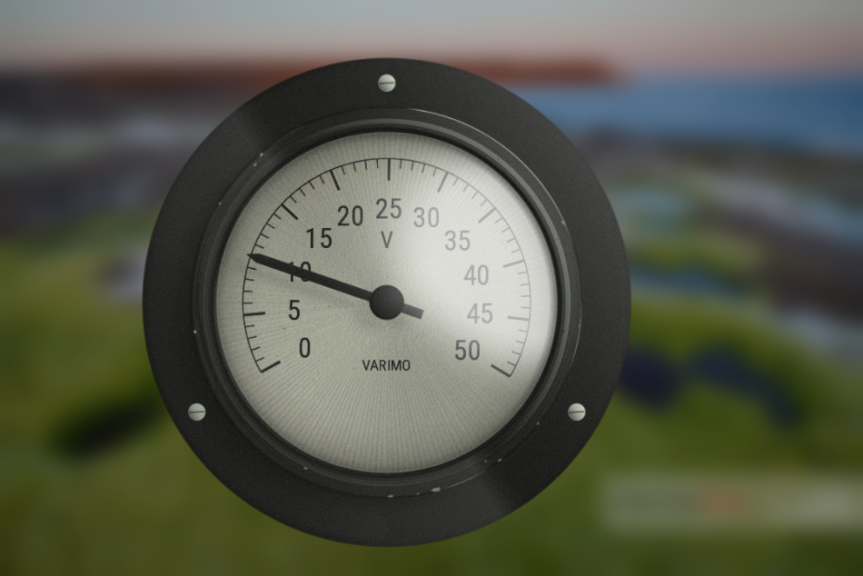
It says 10 V
